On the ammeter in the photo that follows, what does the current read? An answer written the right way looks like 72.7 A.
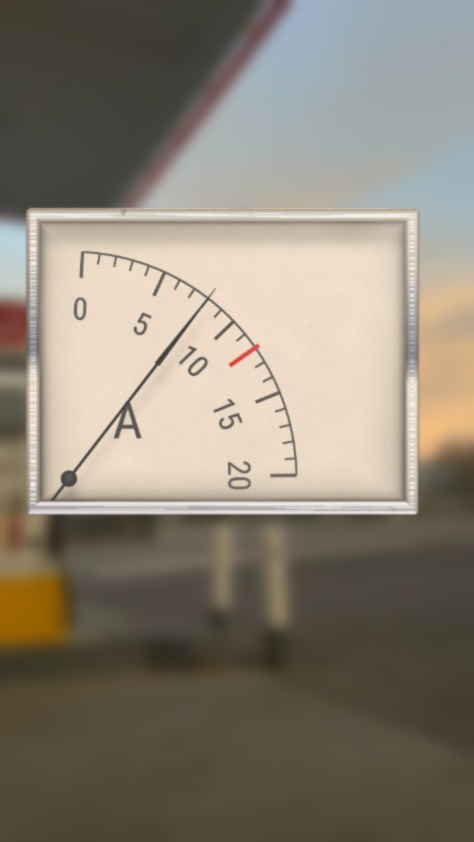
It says 8 A
